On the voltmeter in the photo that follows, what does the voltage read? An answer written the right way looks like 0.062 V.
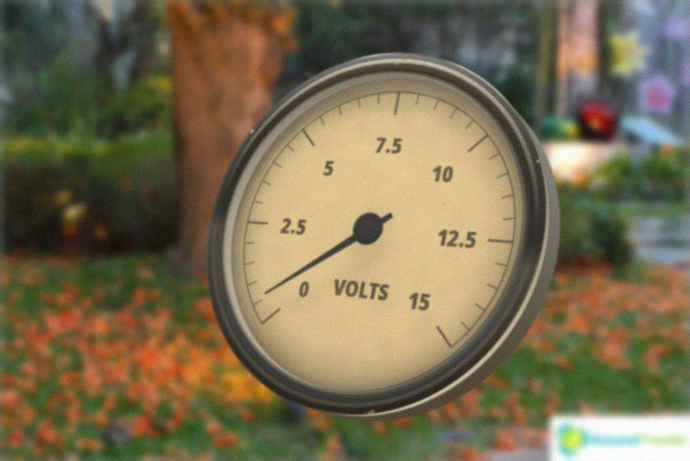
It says 0.5 V
